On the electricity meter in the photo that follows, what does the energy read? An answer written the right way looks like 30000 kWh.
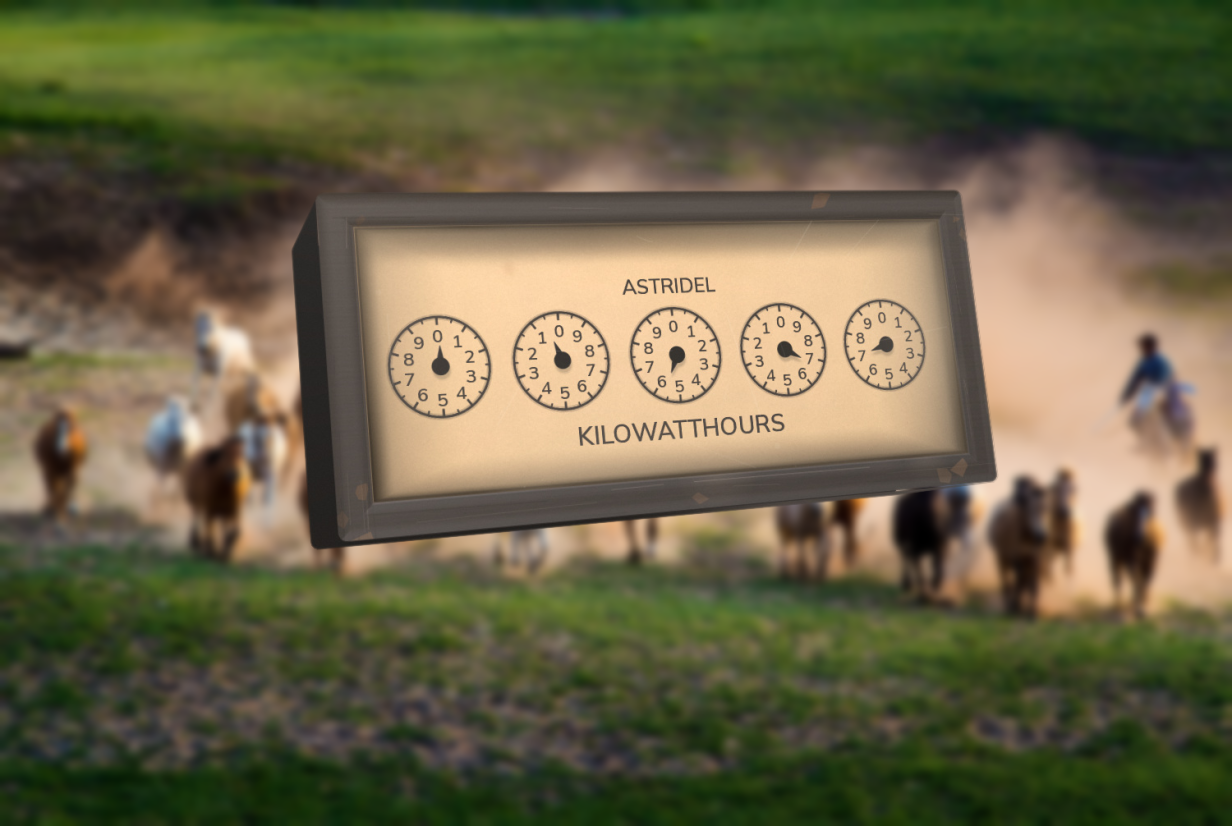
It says 567 kWh
